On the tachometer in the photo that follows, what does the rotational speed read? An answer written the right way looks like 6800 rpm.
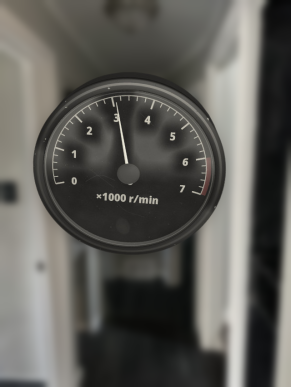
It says 3100 rpm
